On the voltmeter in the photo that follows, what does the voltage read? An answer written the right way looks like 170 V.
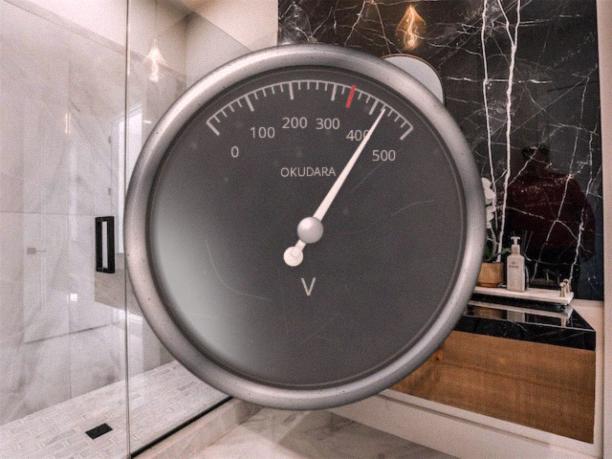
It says 420 V
